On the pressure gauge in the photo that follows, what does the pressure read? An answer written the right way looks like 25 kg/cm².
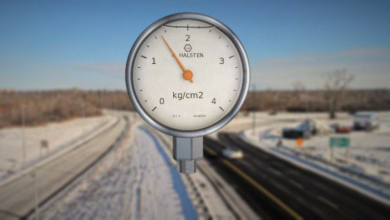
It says 1.5 kg/cm²
